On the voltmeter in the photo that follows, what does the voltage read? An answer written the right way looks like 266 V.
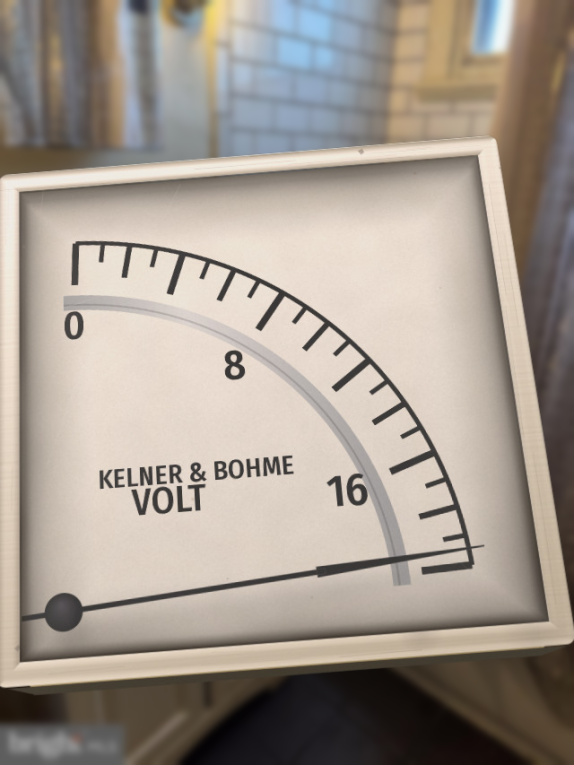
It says 19.5 V
